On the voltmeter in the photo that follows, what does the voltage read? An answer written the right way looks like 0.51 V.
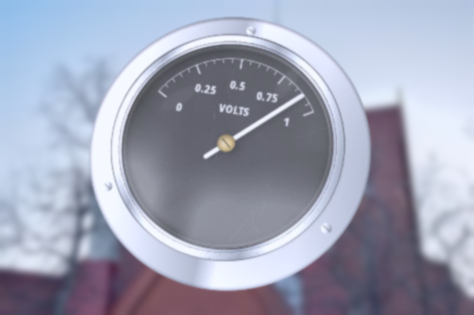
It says 0.9 V
